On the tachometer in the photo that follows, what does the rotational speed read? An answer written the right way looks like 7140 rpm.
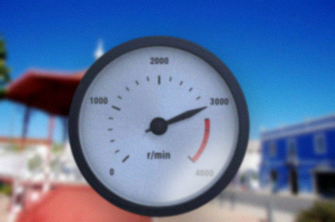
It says 3000 rpm
